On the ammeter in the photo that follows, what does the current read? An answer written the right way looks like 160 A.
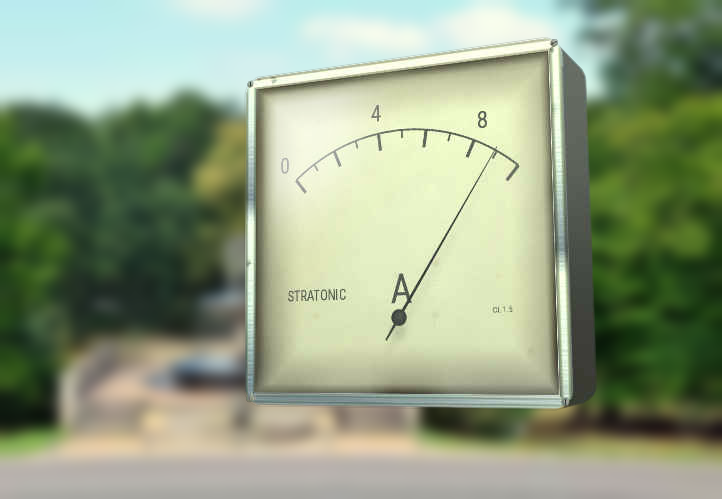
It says 9 A
